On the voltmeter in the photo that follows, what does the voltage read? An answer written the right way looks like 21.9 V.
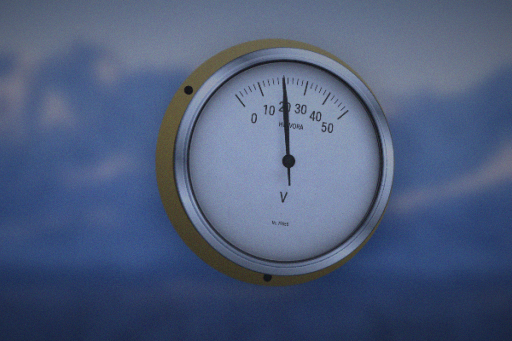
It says 20 V
